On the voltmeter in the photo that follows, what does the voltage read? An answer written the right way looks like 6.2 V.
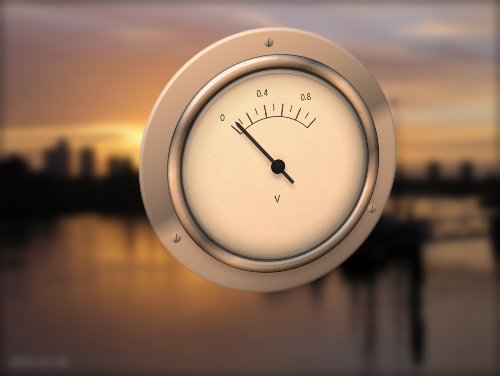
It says 0.05 V
